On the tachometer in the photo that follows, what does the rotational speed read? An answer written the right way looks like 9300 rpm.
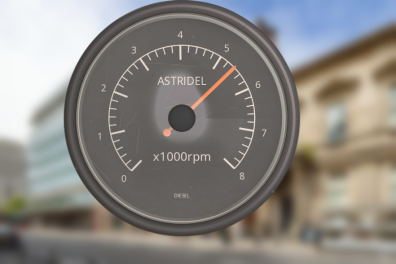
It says 5400 rpm
